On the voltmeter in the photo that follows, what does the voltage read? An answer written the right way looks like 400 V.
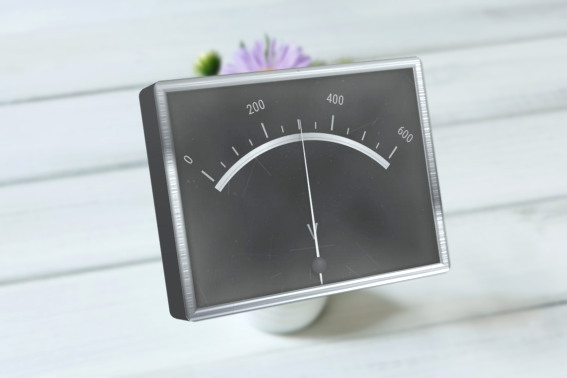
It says 300 V
